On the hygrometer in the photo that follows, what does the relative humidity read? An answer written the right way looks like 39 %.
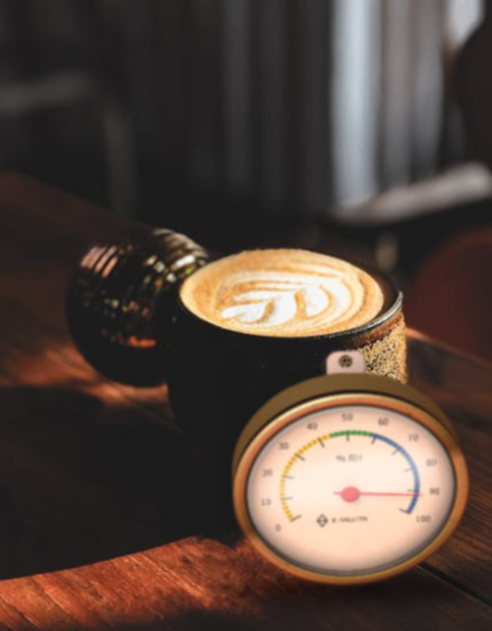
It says 90 %
